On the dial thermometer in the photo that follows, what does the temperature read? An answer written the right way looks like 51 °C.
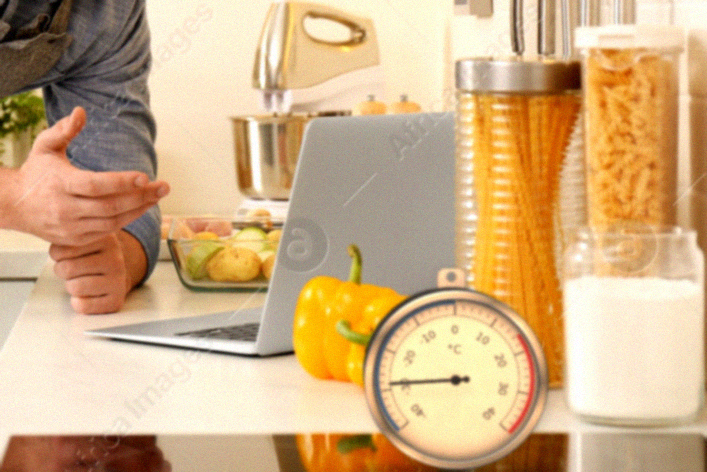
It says -28 °C
